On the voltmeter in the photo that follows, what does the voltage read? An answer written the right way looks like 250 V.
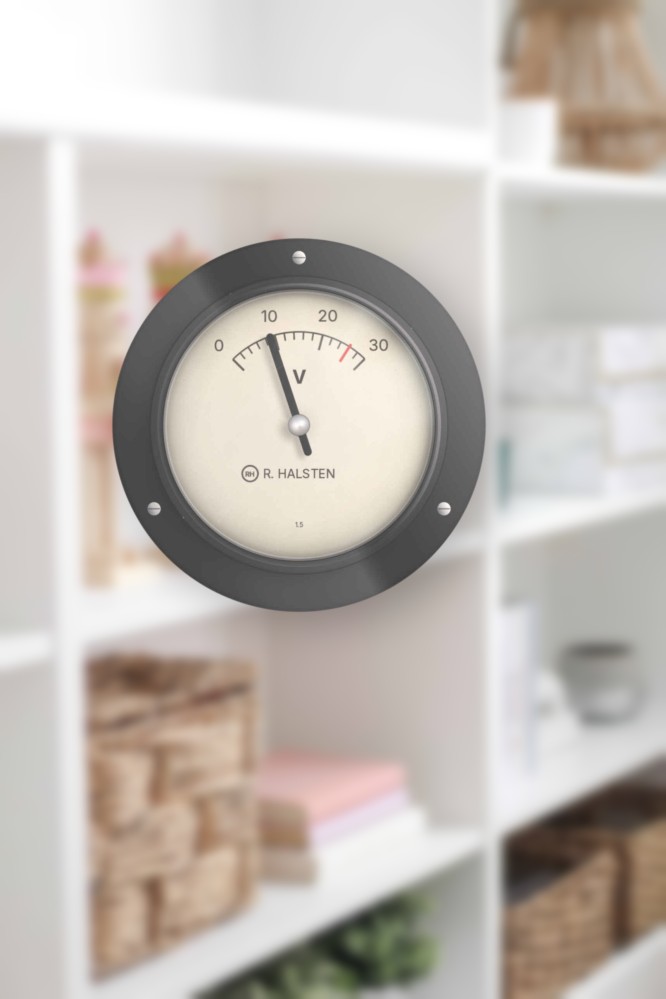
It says 9 V
